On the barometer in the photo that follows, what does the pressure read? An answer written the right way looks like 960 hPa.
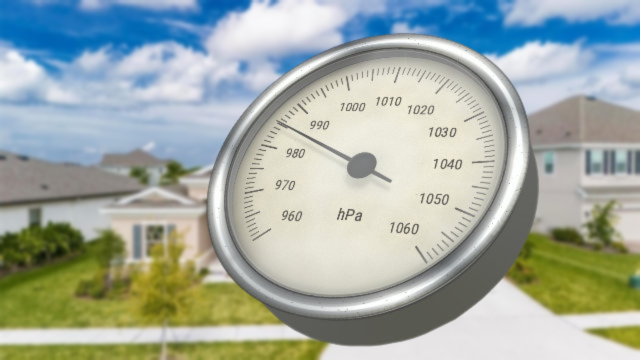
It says 985 hPa
